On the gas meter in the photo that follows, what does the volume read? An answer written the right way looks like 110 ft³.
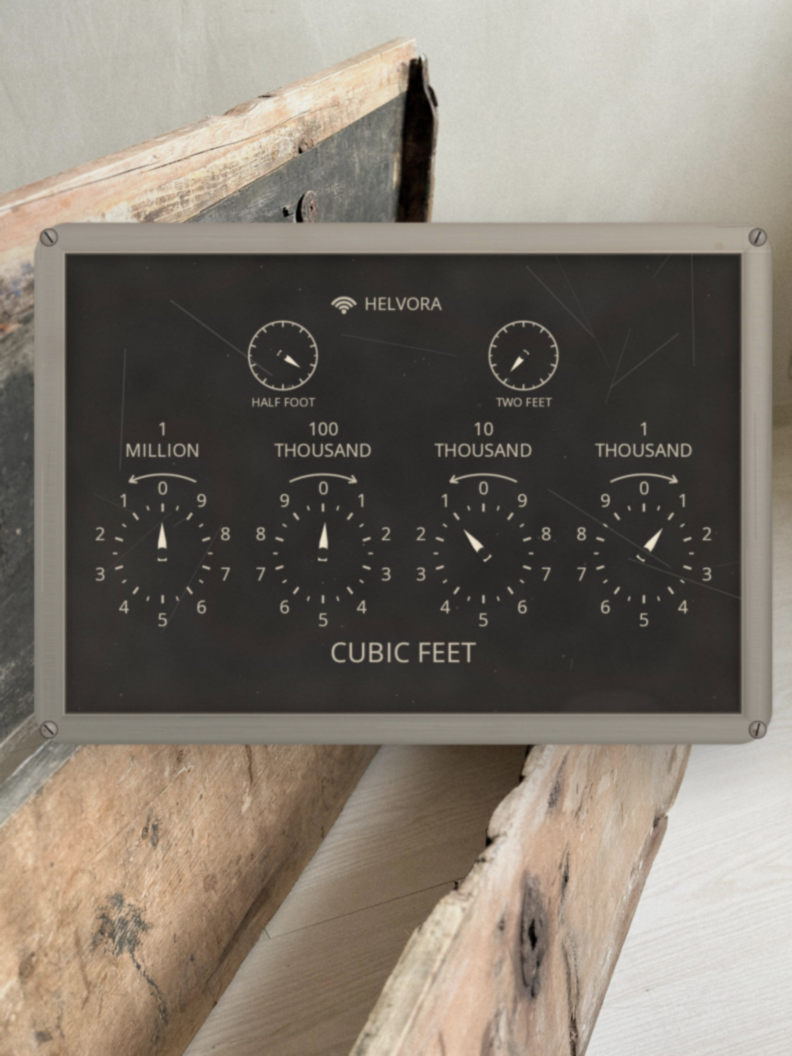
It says 1100 ft³
